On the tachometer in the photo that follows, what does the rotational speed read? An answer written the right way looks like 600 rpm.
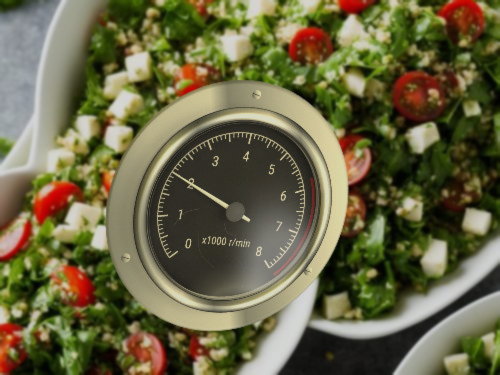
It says 2000 rpm
